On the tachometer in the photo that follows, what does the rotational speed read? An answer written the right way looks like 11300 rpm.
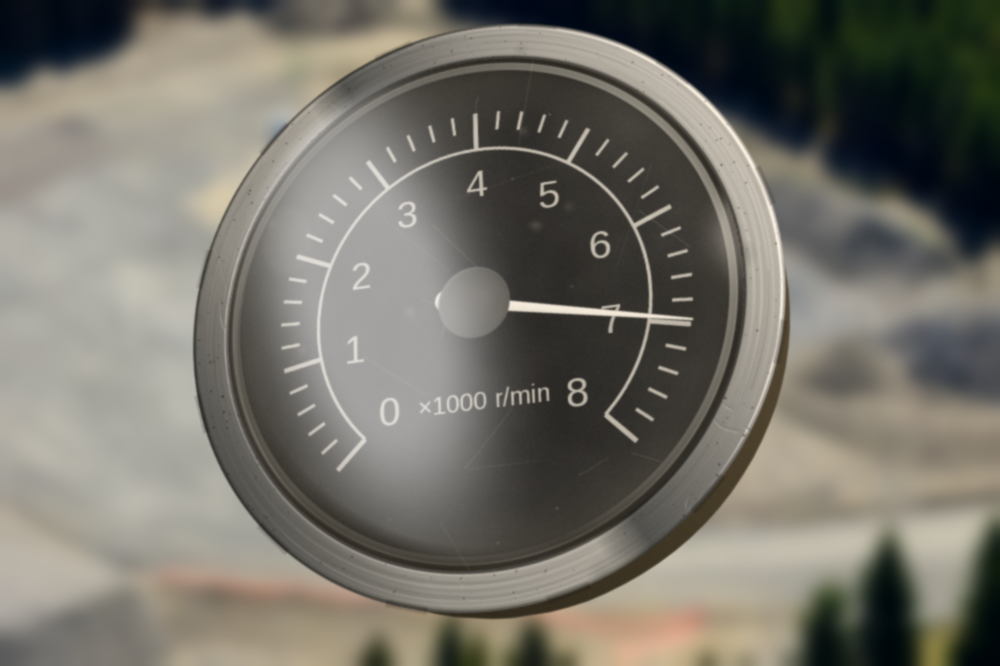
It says 7000 rpm
